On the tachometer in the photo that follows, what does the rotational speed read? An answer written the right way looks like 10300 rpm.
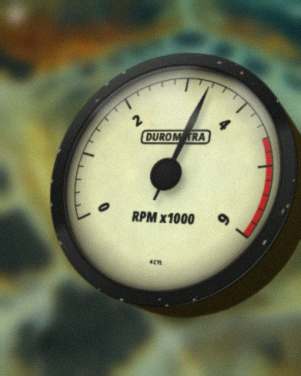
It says 3400 rpm
